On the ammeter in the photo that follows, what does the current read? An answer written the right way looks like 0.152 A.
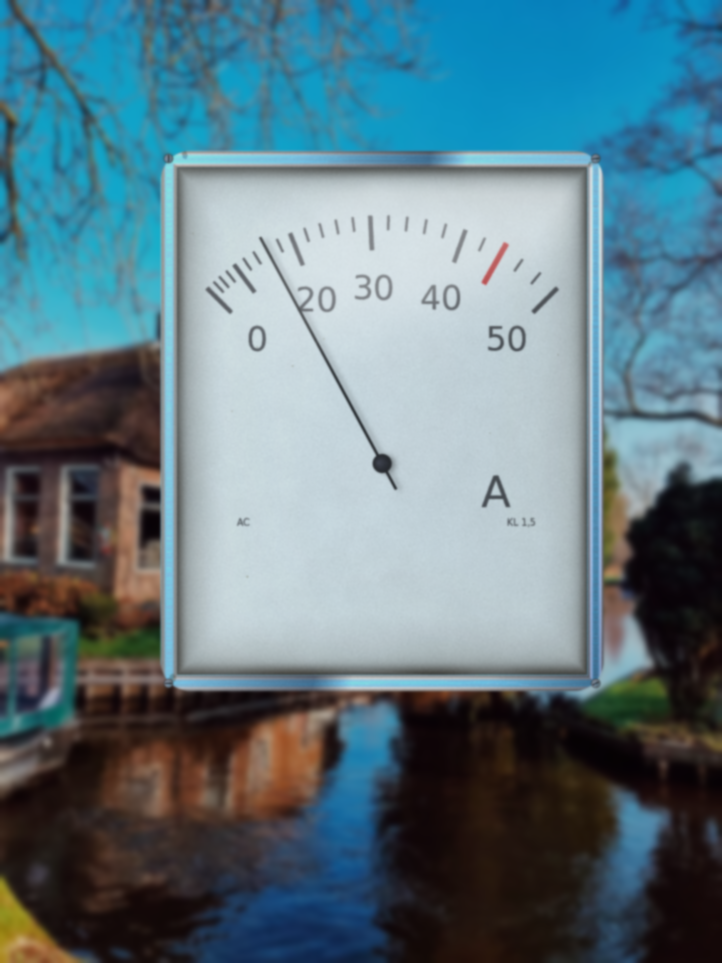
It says 16 A
